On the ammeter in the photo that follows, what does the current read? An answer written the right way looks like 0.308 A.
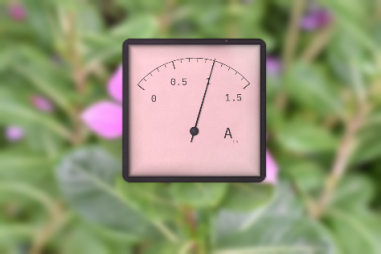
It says 1 A
